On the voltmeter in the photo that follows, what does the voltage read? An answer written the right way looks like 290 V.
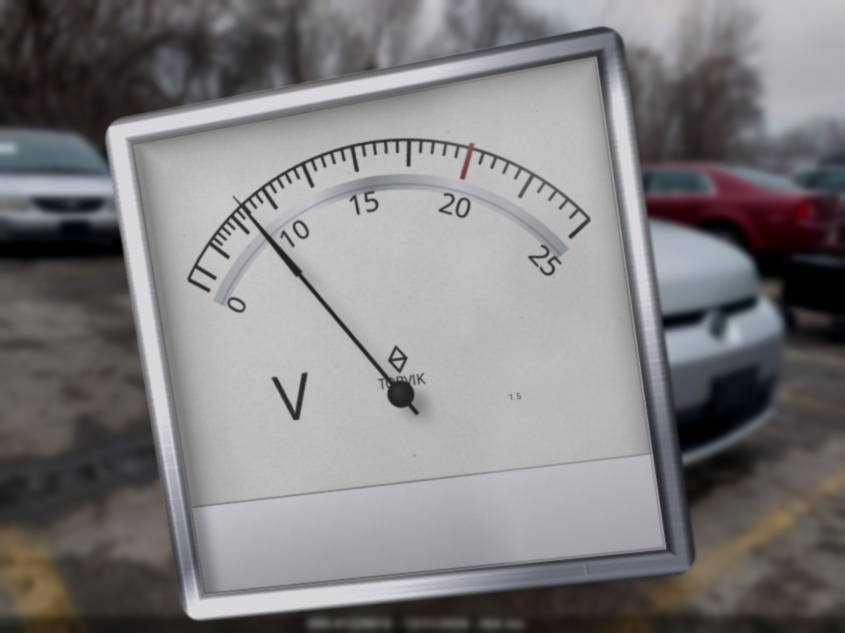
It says 8.5 V
